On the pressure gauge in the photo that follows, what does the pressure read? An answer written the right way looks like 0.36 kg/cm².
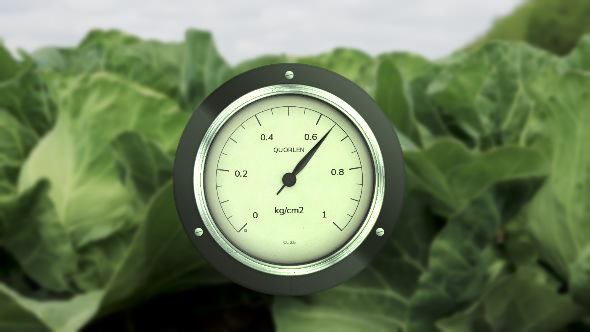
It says 0.65 kg/cm²
